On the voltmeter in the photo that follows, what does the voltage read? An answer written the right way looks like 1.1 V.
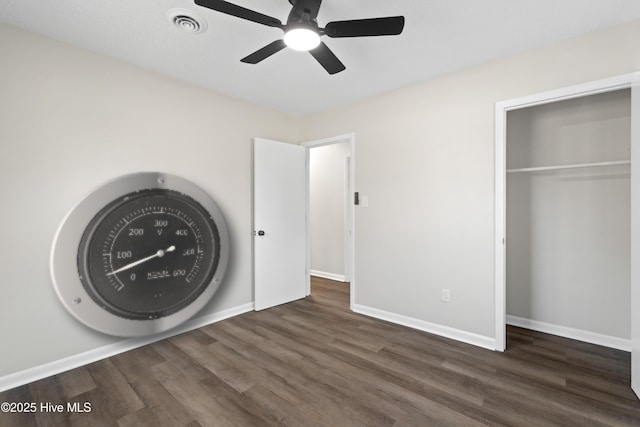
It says 50 V
